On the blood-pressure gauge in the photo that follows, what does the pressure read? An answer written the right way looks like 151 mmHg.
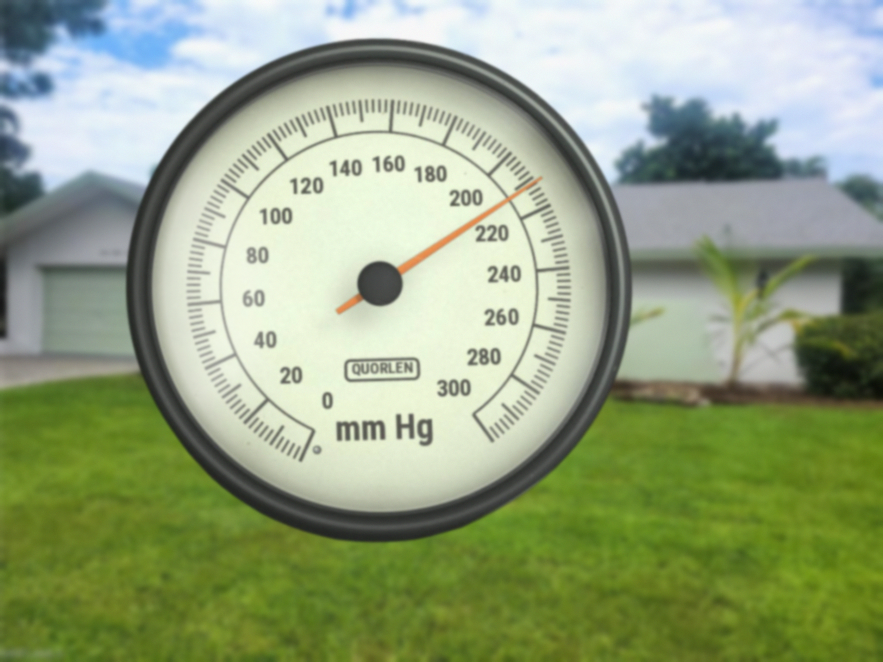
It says 212 mmHg
